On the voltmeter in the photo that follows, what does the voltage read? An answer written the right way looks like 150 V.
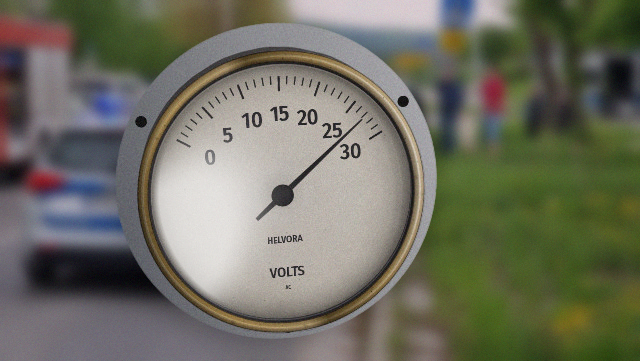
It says 27 V
